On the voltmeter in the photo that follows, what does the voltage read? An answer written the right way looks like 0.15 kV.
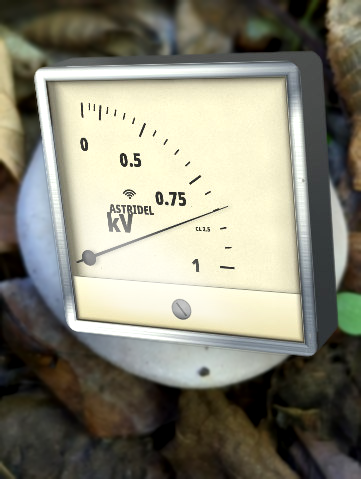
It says 0.85 kV
